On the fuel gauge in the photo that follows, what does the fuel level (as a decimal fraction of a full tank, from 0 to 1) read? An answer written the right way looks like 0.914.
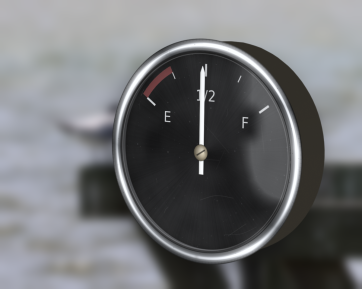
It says 0.5
